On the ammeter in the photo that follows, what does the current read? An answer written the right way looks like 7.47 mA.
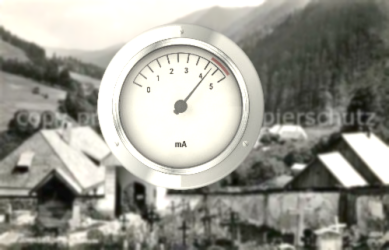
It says 4.25 mA
